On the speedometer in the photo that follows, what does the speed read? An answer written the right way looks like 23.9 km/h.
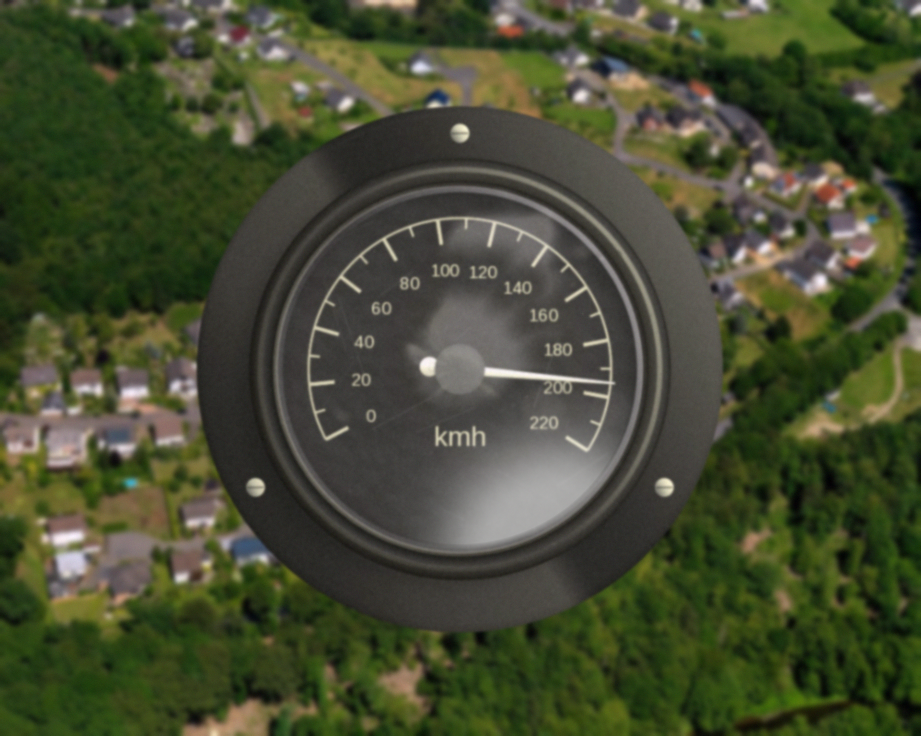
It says 195 km/h
